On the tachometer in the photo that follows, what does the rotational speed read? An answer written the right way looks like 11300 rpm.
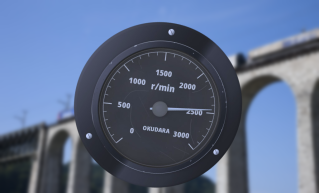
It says 2450 rpm
